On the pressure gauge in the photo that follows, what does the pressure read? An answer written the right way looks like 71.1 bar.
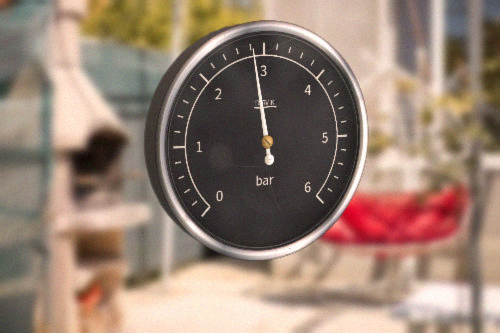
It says 2.8 bar
